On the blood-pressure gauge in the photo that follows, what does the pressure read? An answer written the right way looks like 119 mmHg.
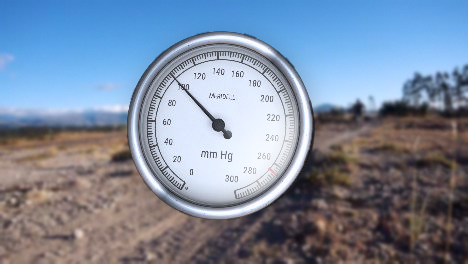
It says 100 mmHg
